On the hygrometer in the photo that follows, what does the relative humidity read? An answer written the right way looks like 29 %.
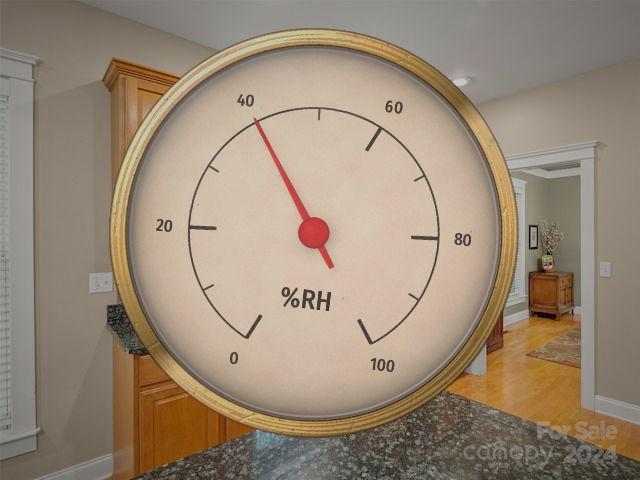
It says 40 %
